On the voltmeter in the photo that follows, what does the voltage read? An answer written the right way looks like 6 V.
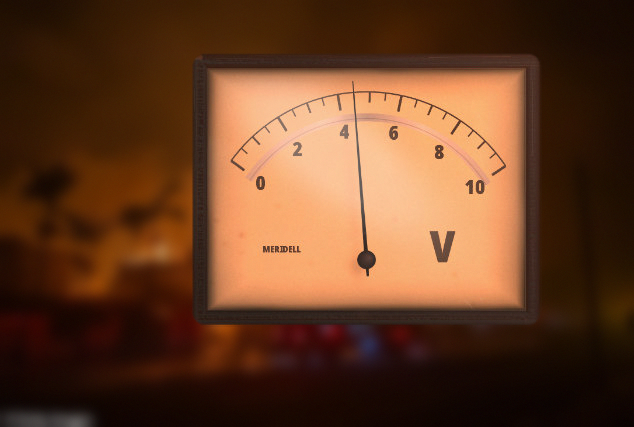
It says 4.5 V
